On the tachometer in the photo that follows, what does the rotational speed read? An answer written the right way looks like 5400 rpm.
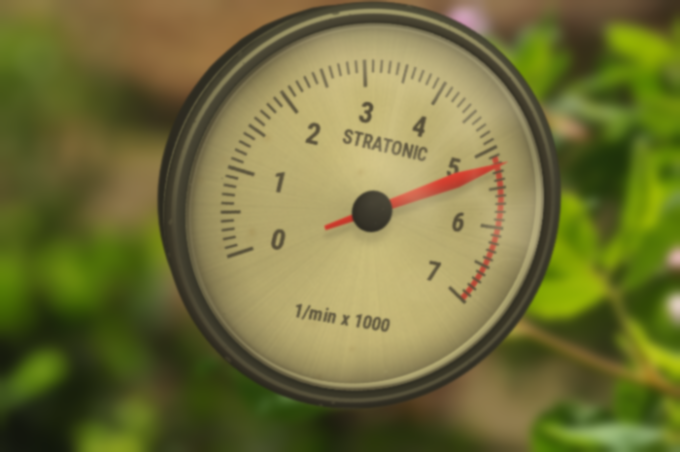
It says 5200 rpm
